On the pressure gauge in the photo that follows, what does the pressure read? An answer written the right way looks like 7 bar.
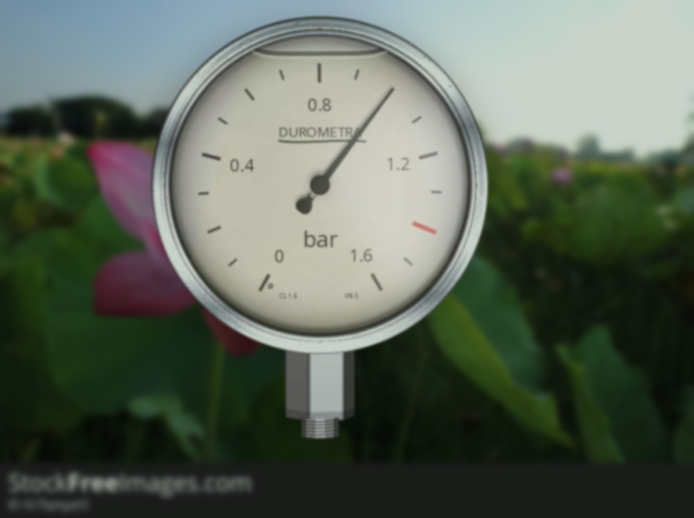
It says 1 bar
